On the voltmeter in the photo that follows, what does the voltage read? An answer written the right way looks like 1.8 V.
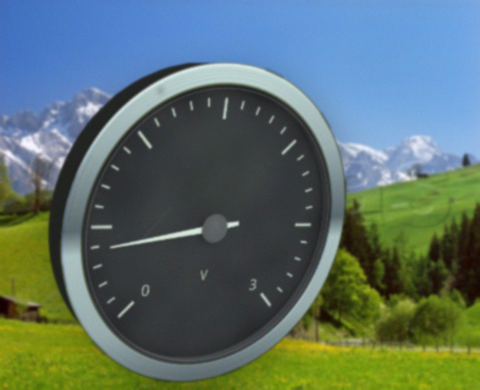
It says 0.4 V
